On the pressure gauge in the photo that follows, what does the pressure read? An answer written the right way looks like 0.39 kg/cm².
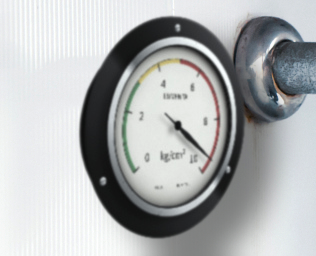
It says 9.5 kg/cm²
